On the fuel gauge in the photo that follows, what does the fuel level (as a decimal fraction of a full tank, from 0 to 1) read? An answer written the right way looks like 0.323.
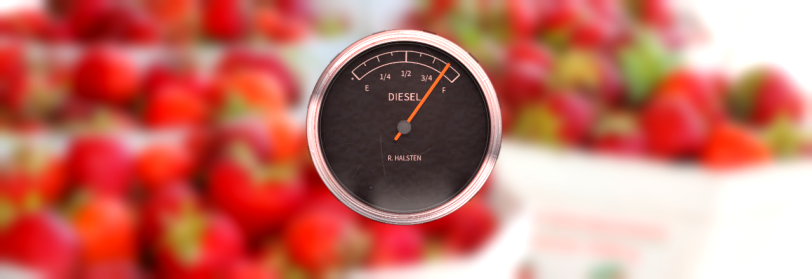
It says 0.875
